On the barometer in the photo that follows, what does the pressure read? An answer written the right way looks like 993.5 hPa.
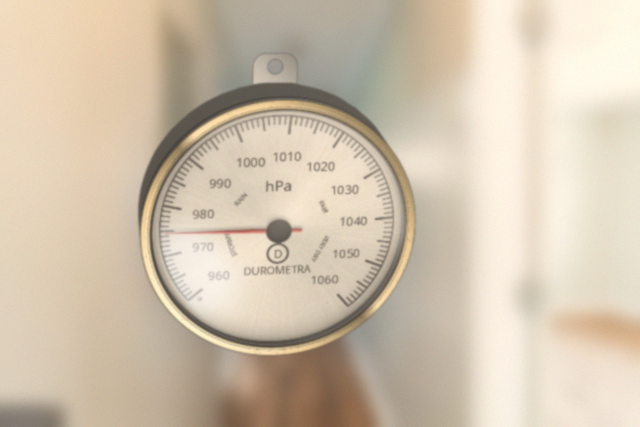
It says 975 hPa
